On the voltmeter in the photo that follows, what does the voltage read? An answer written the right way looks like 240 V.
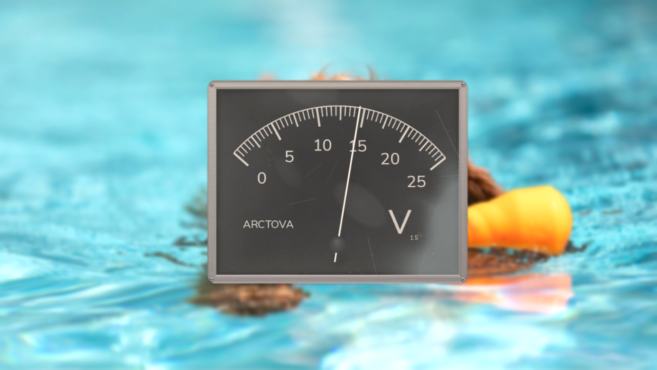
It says 14.5 V
